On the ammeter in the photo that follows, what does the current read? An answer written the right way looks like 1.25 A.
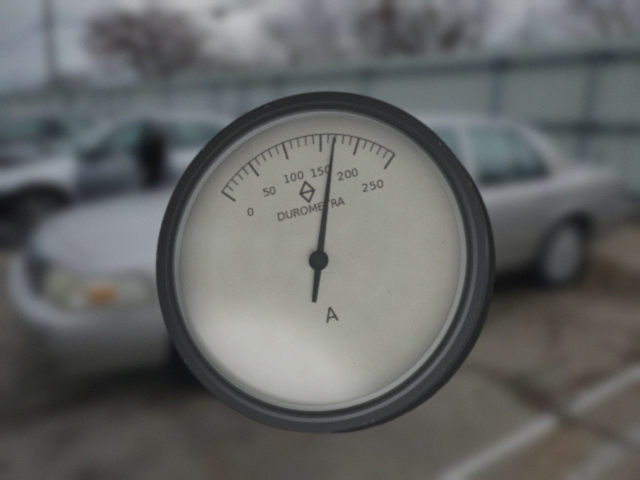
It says 170 A
